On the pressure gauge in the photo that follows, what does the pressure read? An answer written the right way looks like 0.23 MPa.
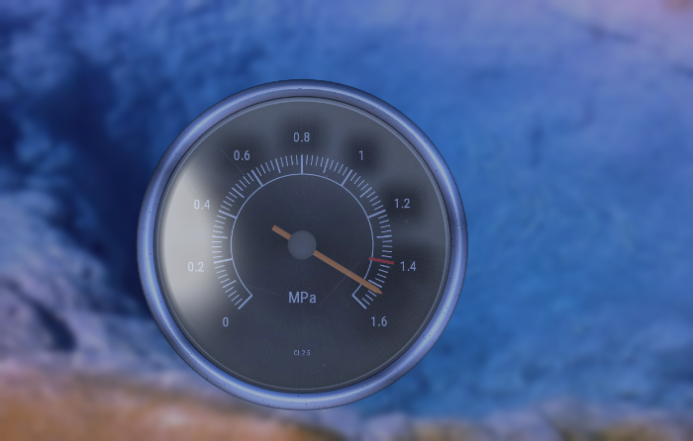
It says 1.52 MPa
